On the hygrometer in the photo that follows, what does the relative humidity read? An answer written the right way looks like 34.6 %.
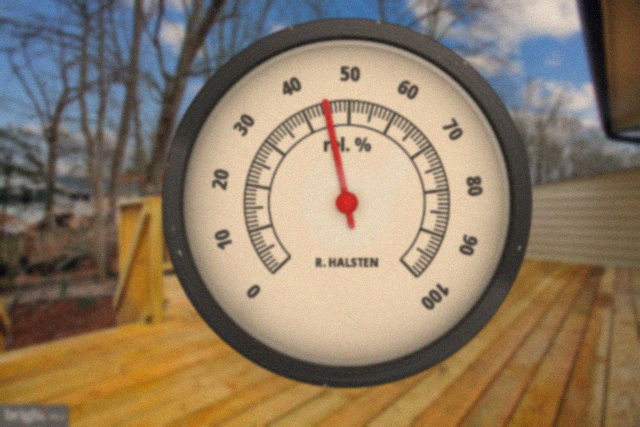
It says 45 %
